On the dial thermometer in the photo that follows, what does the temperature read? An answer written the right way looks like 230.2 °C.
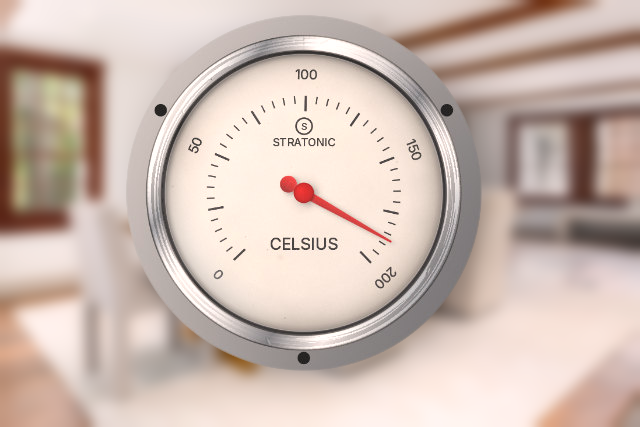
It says 187.5 °C
